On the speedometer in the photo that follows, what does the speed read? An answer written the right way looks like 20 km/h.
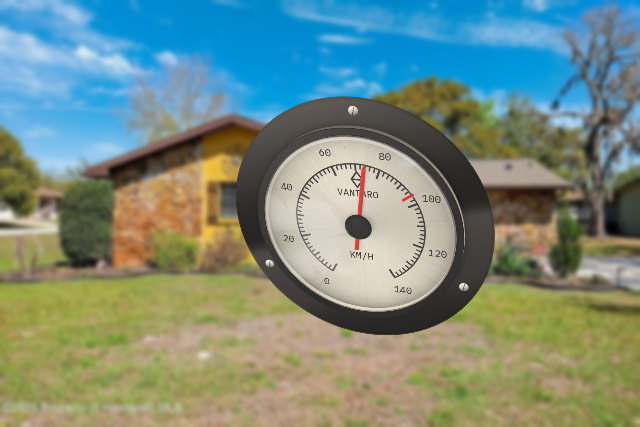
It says 74 km/h
